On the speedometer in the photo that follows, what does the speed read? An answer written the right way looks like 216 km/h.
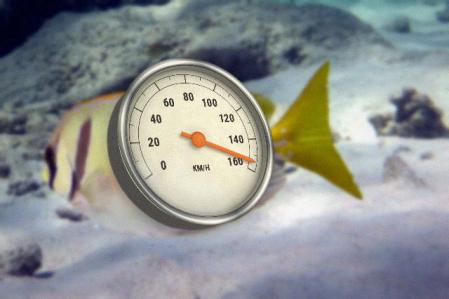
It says 155 km/h
